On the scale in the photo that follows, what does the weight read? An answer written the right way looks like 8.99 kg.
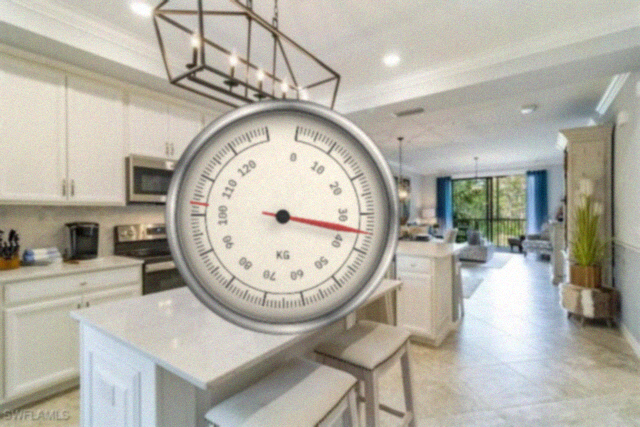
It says 35 kg
